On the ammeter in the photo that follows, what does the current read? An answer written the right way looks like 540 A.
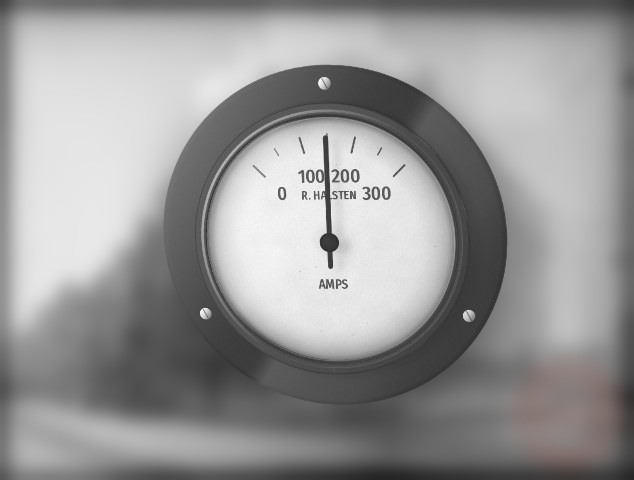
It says 150 A
